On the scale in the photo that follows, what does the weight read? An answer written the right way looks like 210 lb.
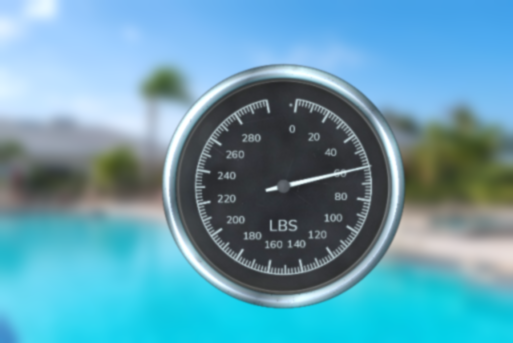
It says 60 lb
